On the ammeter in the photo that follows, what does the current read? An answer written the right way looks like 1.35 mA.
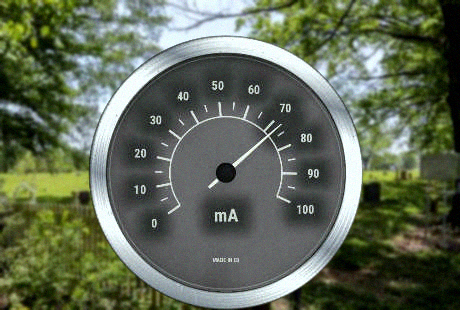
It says 72.5 mA
